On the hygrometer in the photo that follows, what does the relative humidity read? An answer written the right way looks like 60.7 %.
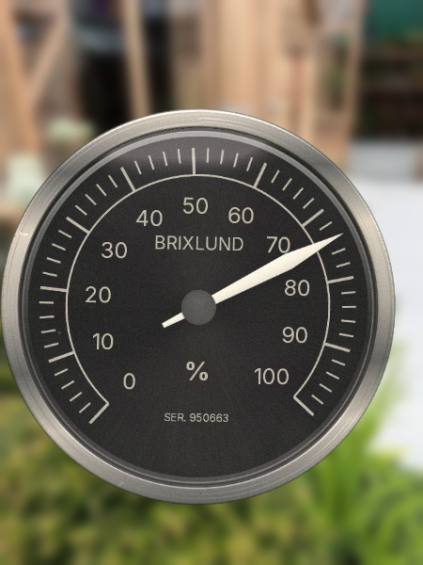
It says 74 %
